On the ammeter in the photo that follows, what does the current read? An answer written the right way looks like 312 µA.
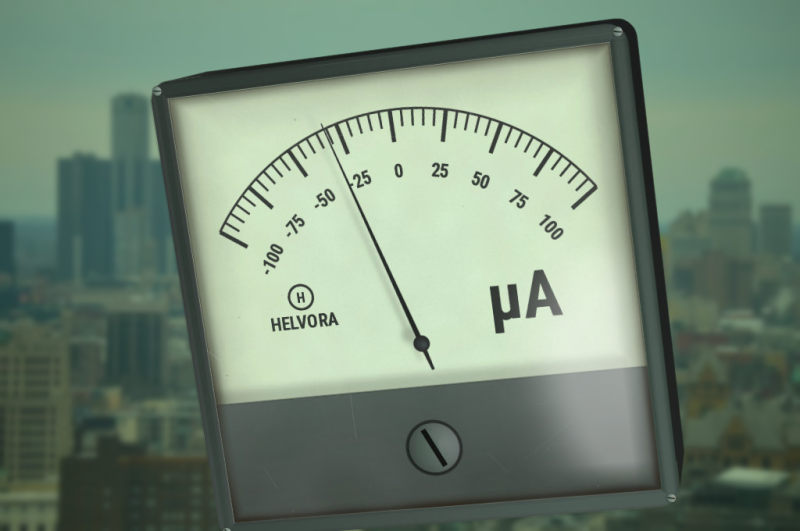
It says -30 µA
